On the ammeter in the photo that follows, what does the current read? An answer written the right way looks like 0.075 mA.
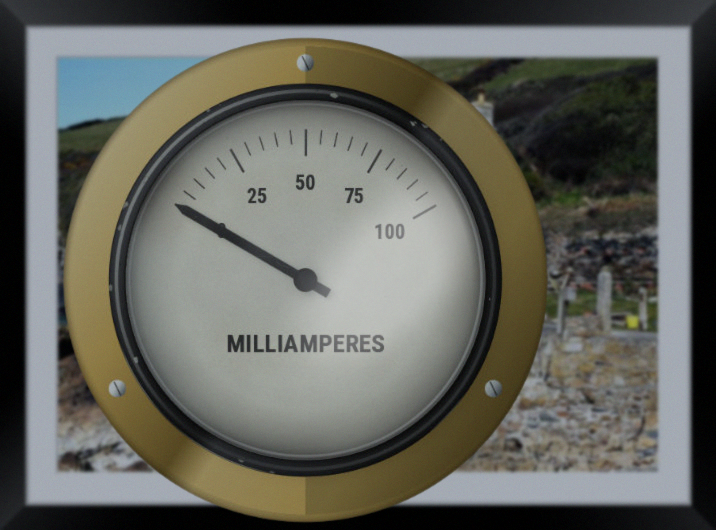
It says 0 mA
